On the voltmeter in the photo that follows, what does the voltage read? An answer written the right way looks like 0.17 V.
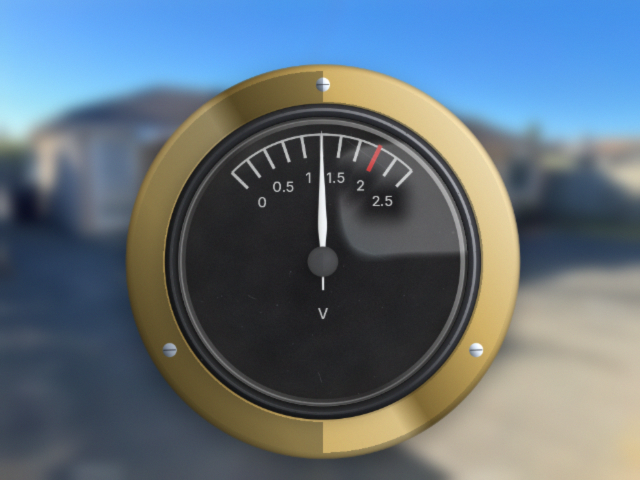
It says 1.25 V
